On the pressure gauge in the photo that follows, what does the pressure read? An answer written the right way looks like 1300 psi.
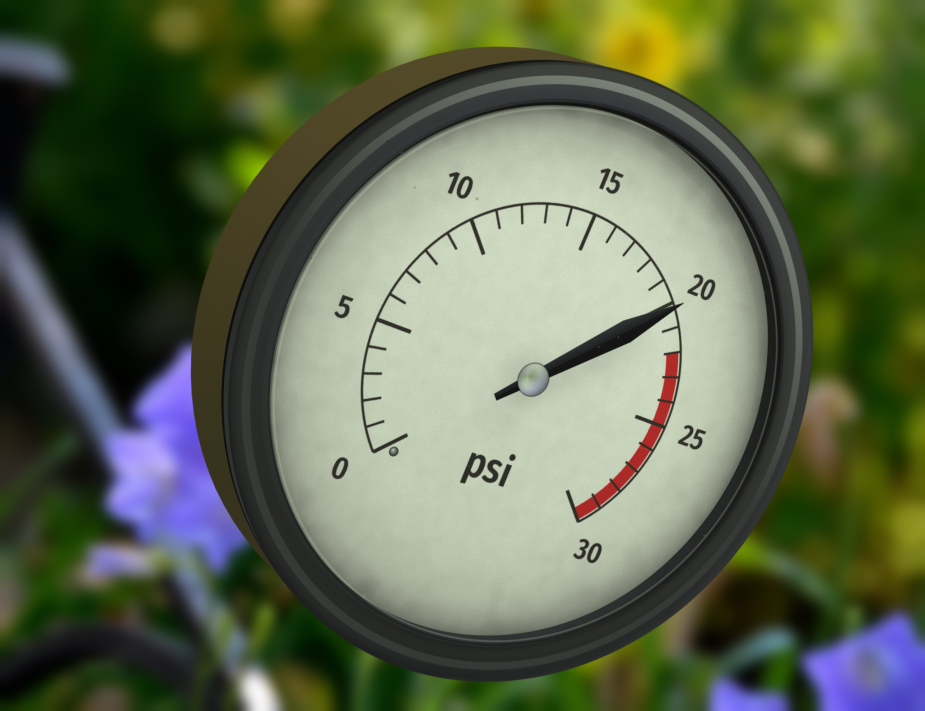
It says 20 psi
